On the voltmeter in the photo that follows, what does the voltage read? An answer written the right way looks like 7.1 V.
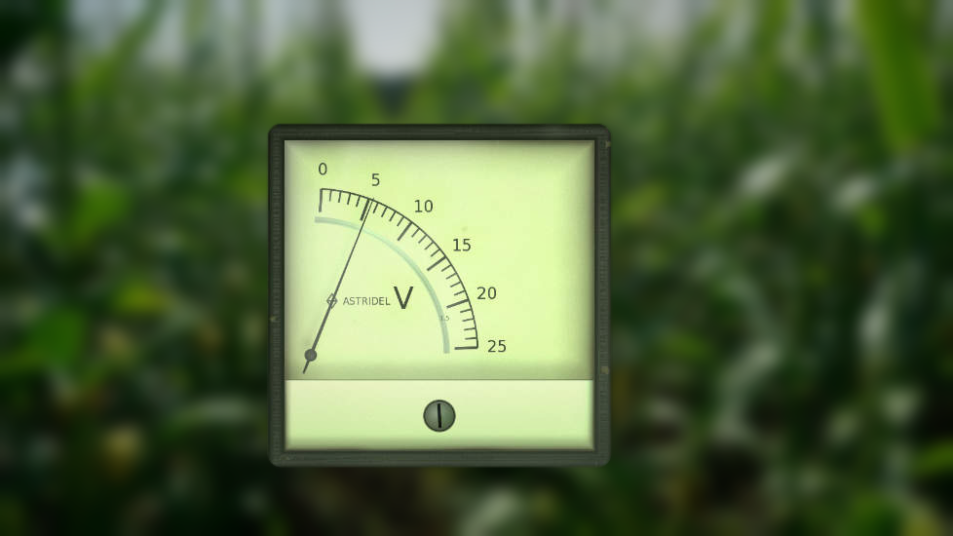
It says 5.5 V
